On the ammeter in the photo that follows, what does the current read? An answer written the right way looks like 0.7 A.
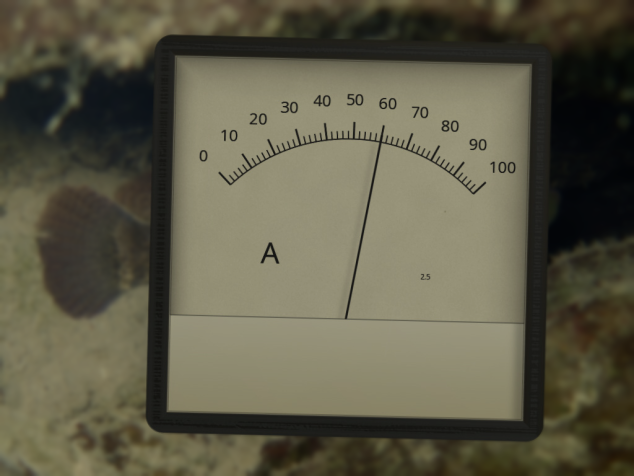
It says 60 A
